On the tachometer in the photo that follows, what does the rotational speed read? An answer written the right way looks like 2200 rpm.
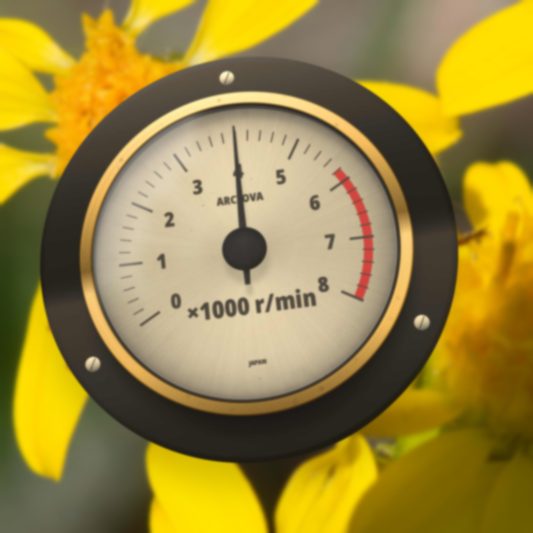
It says 4000 rpm
